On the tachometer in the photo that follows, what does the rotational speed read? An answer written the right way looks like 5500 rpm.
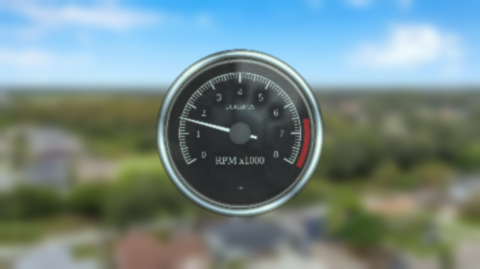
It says 1500 rpm
